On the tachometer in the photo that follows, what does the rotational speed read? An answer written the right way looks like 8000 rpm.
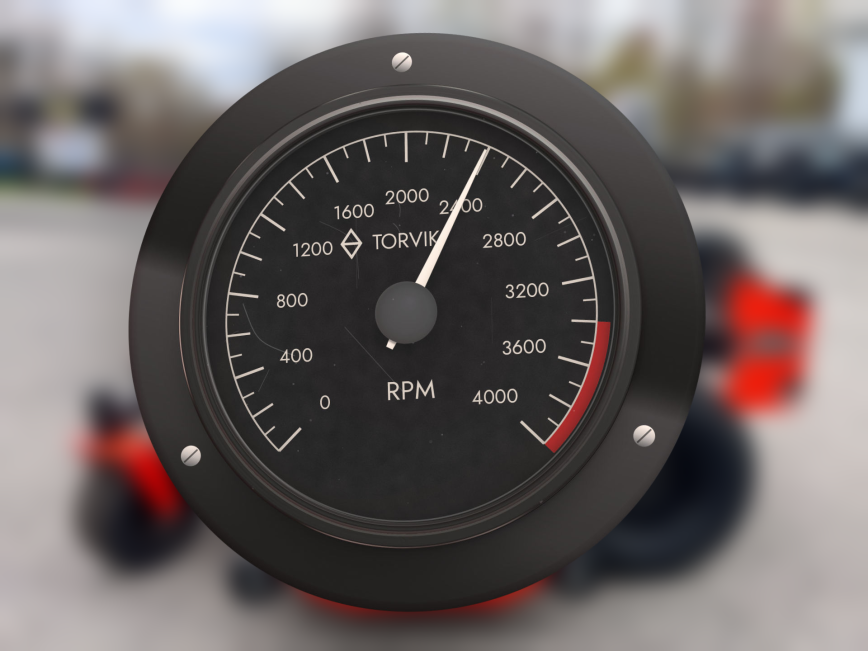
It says 2400 rpm
